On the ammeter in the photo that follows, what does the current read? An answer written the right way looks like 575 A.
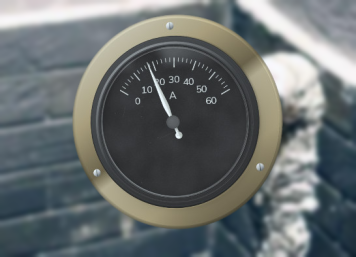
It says 18 A
